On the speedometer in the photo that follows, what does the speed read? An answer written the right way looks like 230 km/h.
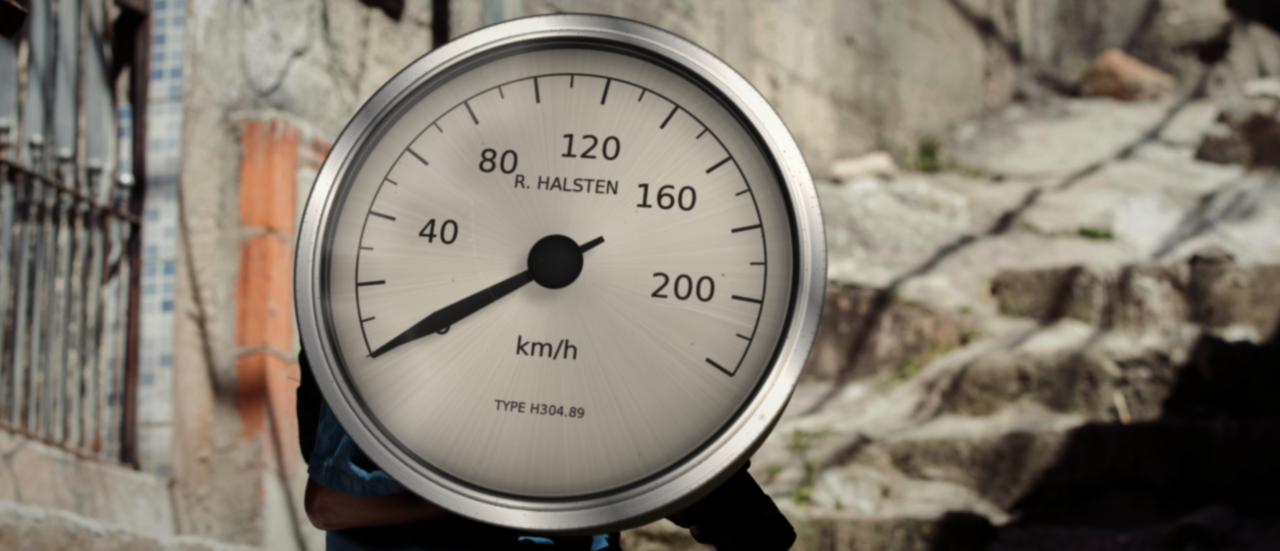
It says 0 km/h
